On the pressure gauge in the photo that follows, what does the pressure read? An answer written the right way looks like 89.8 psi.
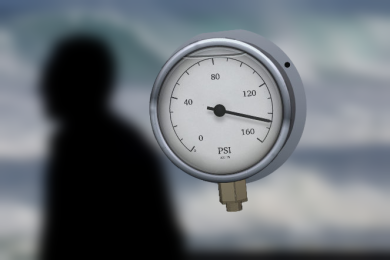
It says 145 psi
